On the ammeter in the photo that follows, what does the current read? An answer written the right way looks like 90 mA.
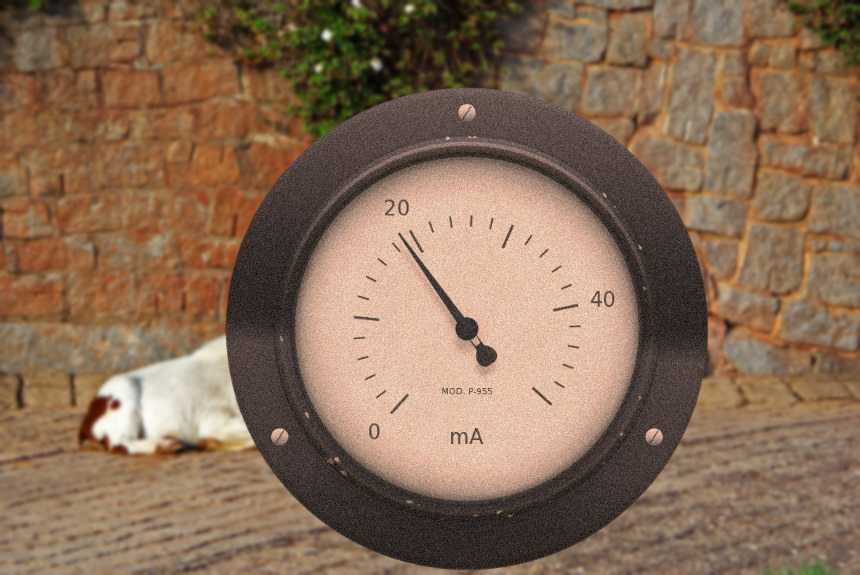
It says 19 mA
